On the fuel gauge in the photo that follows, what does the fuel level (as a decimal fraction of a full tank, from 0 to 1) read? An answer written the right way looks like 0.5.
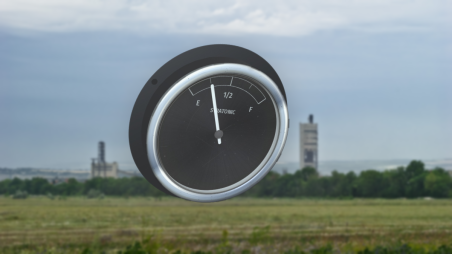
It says 0.25
